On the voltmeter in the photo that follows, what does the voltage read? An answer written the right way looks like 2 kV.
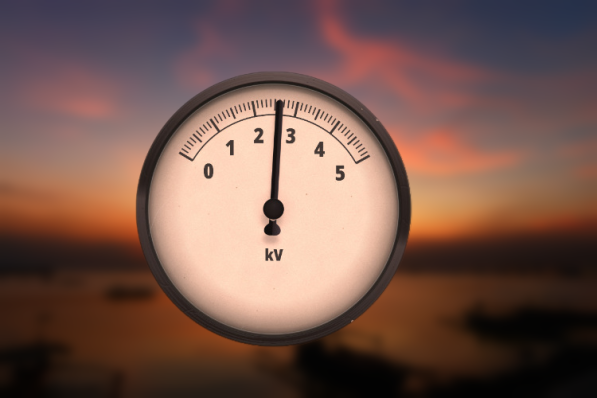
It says 2.6 kV
